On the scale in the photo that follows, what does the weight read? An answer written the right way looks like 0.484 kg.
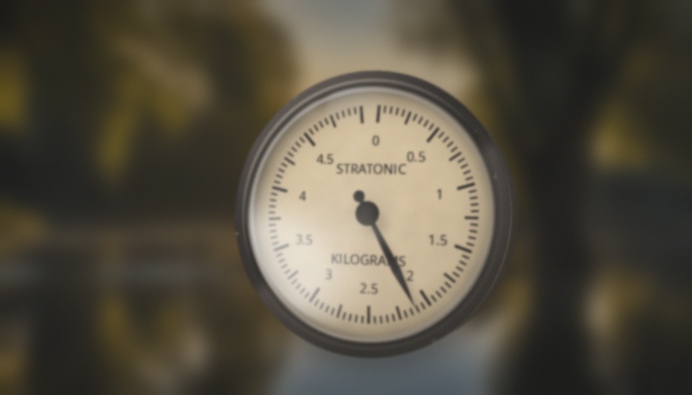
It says 2.1 kg
